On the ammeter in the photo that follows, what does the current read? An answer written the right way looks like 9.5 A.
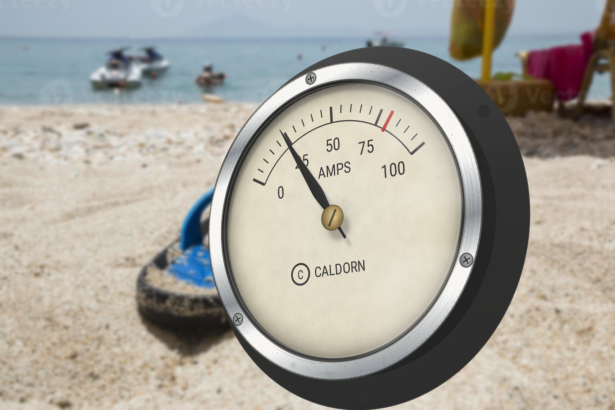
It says 25 A
